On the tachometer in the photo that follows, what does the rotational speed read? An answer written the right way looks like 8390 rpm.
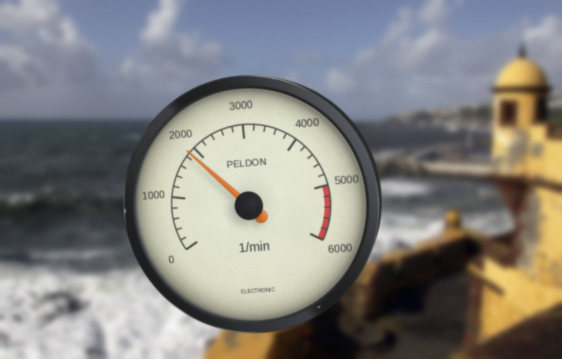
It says 1900 rpm
